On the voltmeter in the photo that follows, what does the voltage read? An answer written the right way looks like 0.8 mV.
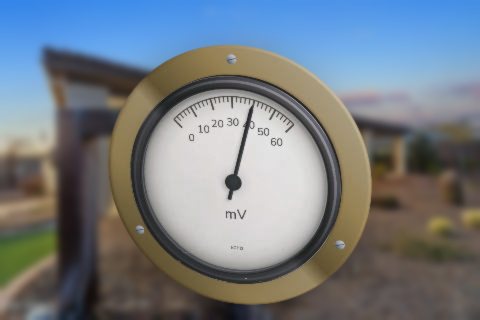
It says 40 mV
